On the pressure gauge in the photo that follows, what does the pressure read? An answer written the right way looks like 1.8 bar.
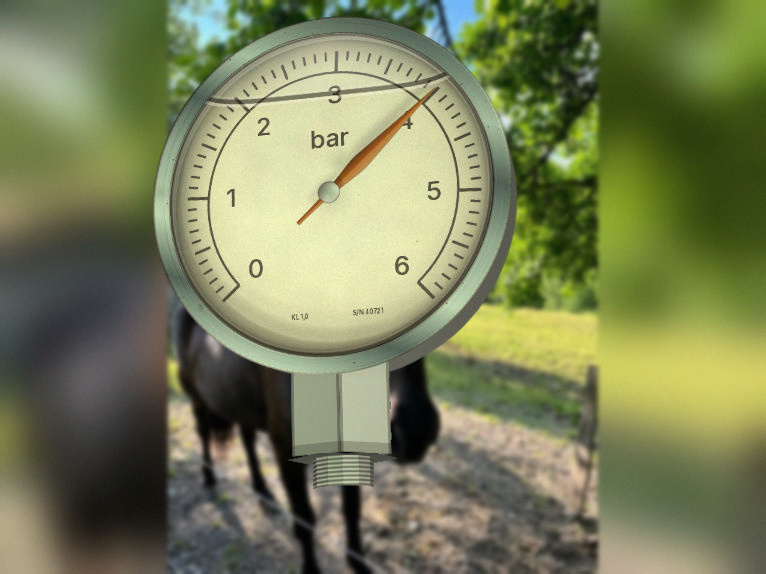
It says 4 bar
